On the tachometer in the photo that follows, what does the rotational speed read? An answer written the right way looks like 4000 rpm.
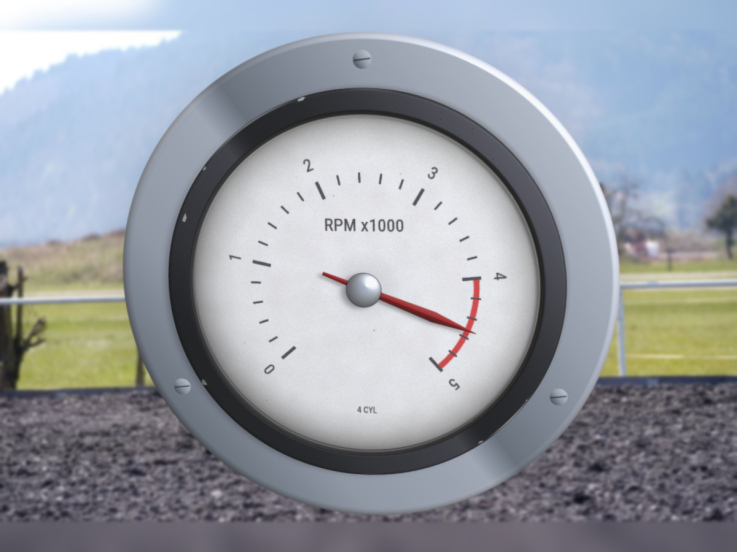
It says 4500 rpm
